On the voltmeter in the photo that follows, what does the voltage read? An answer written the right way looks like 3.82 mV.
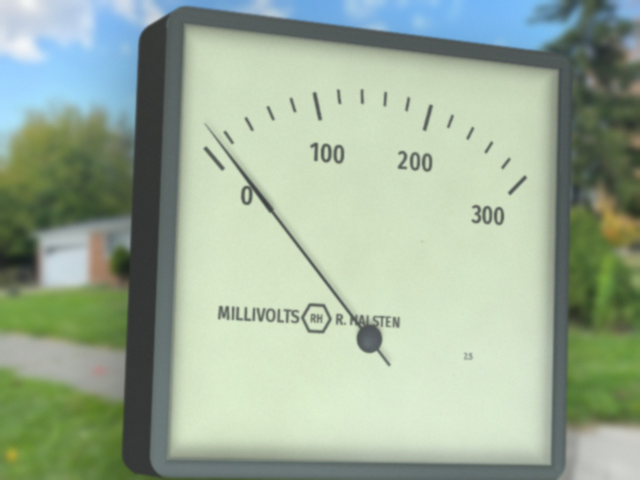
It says 10 mV
